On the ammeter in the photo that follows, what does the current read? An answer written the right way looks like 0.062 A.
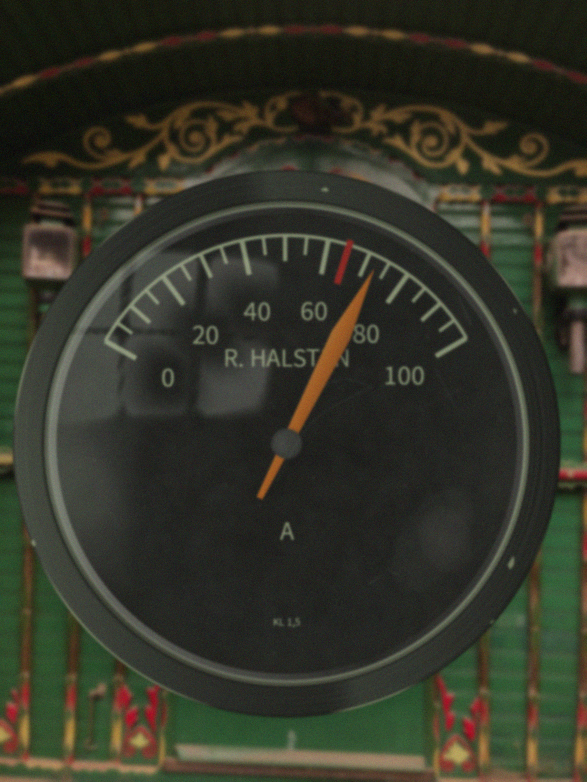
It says 72.5 A
